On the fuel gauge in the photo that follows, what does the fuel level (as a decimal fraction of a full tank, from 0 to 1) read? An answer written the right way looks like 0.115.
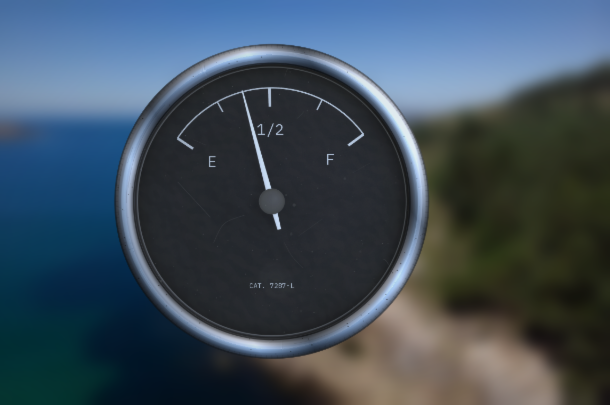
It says 0.375
